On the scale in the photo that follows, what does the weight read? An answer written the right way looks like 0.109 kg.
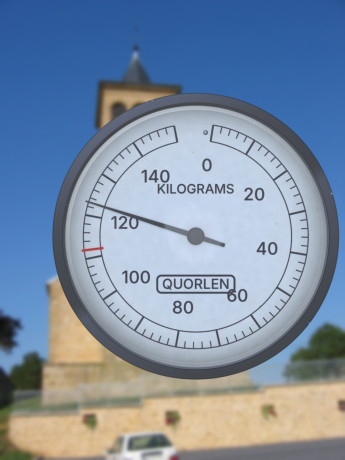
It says 123 kg
